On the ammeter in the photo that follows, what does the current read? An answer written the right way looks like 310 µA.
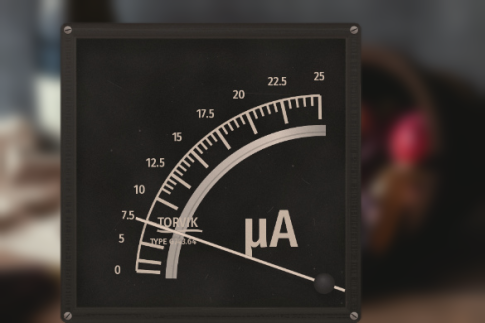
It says 7.5 µA
